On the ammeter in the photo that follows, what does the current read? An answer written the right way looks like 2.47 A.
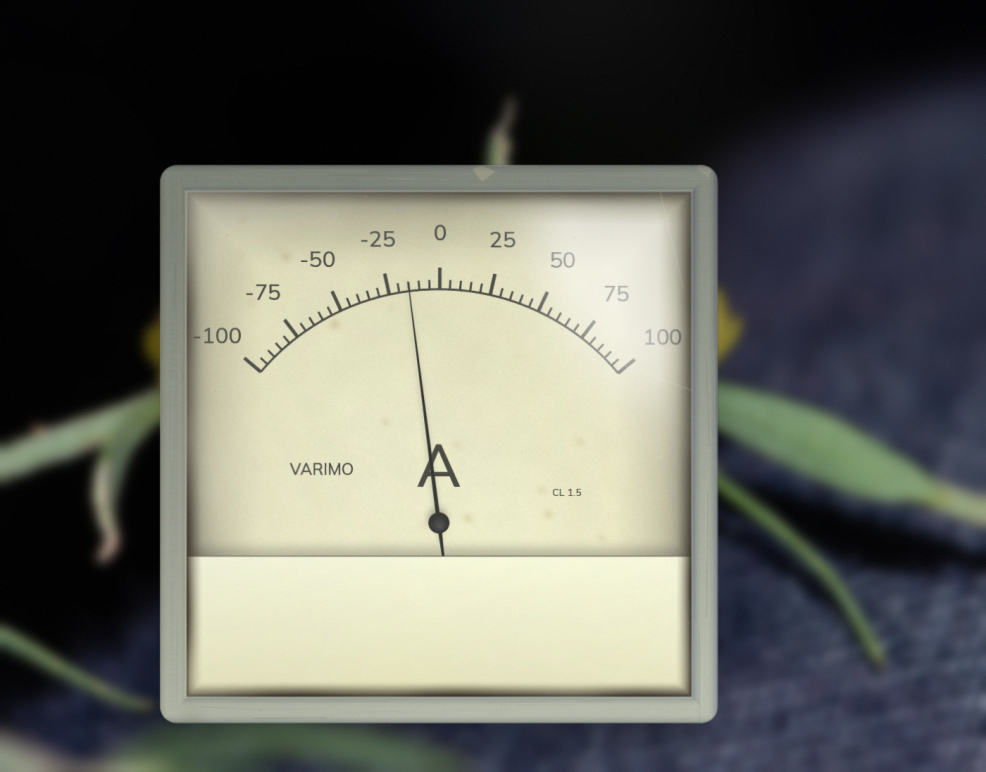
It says -15 A
